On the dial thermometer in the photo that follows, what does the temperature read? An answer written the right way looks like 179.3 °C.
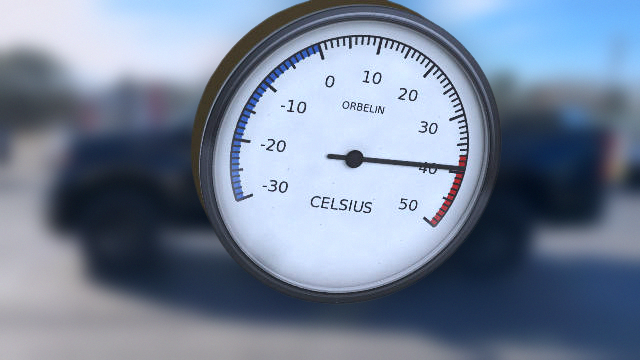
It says 39 °C
